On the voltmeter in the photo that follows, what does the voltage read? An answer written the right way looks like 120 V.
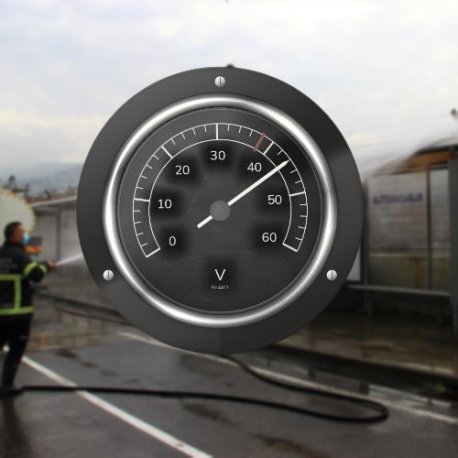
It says 44 V
